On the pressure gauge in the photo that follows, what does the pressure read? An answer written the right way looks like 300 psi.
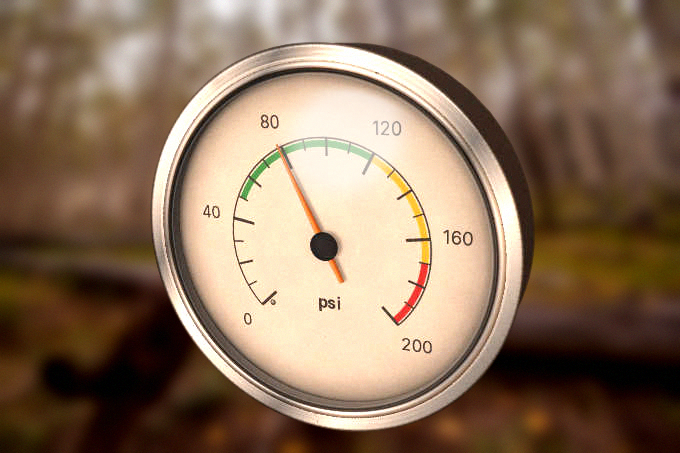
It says 80 psi
